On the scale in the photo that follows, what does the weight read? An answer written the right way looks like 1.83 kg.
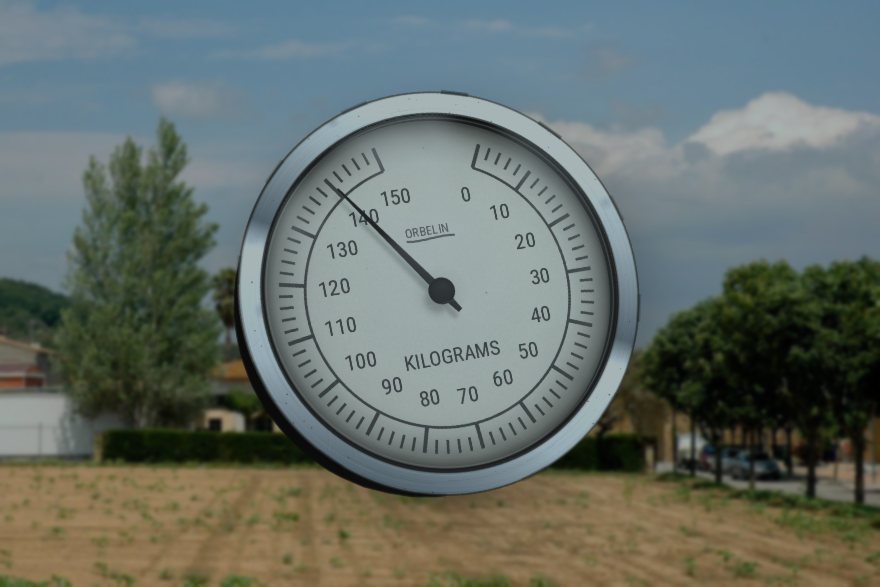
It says 140 kg
